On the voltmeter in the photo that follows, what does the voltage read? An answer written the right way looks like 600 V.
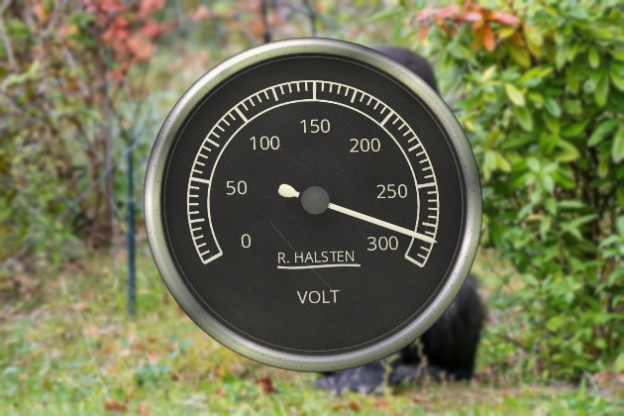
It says 285 V
